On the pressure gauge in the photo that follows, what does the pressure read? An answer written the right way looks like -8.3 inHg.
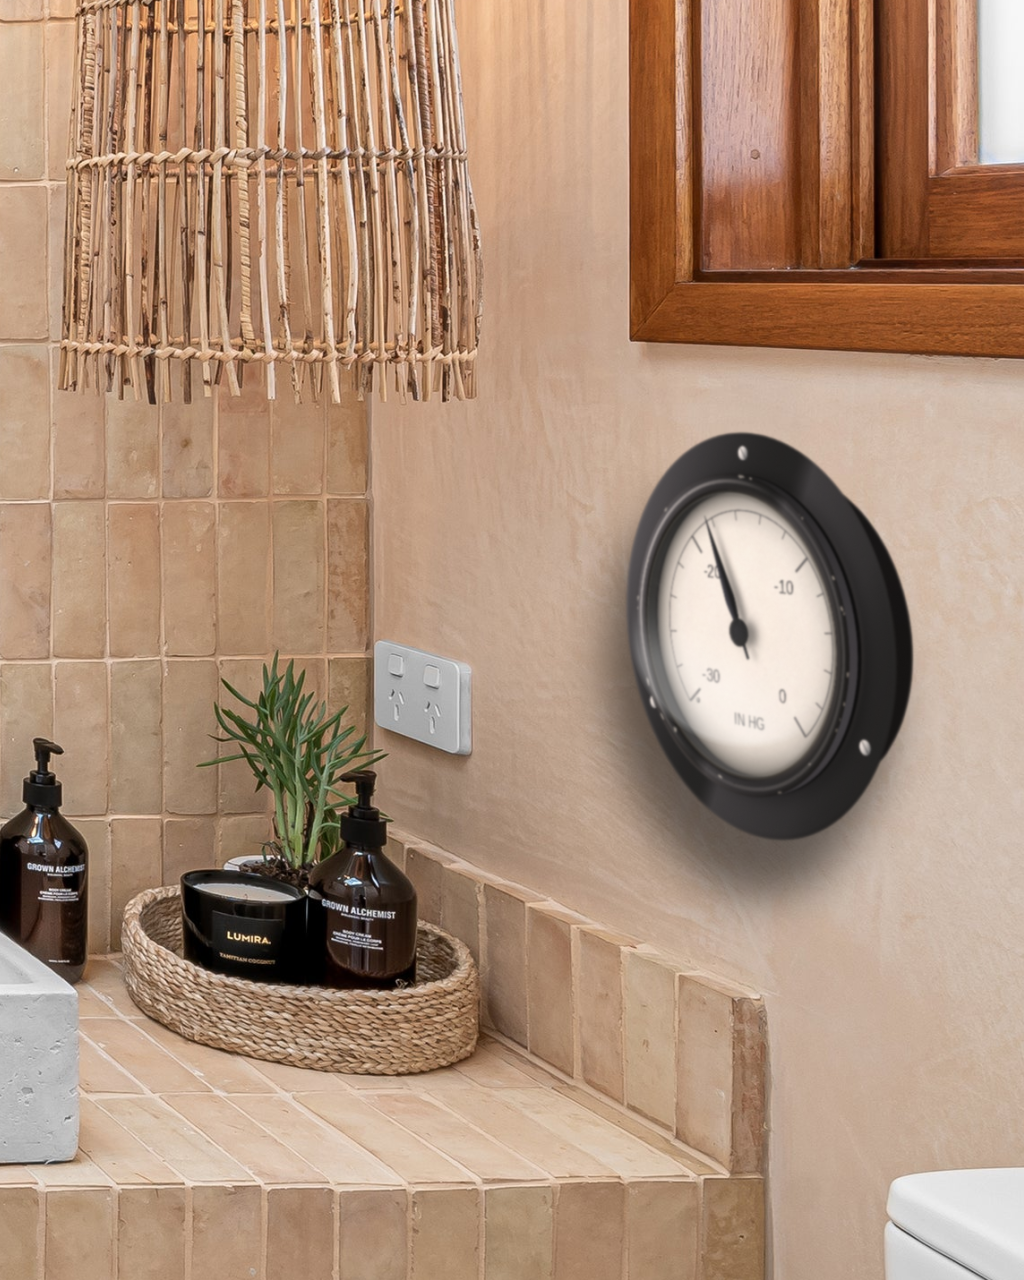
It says -18 inHg
